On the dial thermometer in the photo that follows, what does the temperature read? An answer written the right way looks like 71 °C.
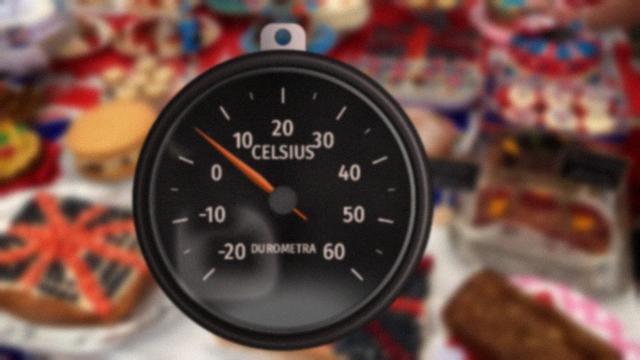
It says 5 °C
